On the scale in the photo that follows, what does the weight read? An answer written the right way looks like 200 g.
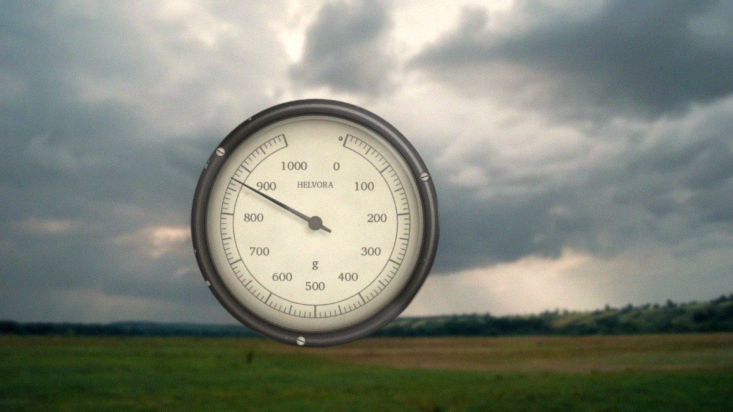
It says 870 g
